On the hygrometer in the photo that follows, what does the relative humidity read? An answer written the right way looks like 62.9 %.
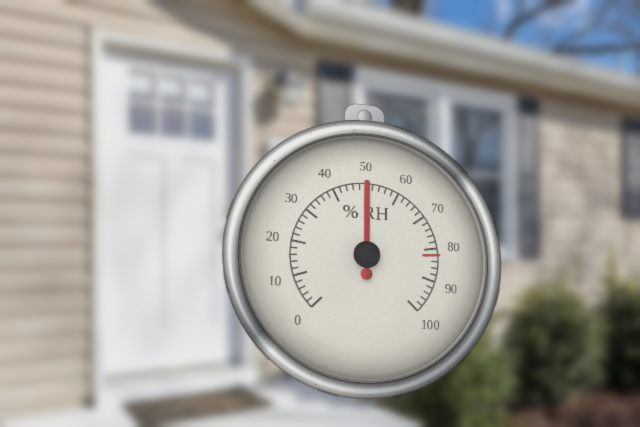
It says 50 %
